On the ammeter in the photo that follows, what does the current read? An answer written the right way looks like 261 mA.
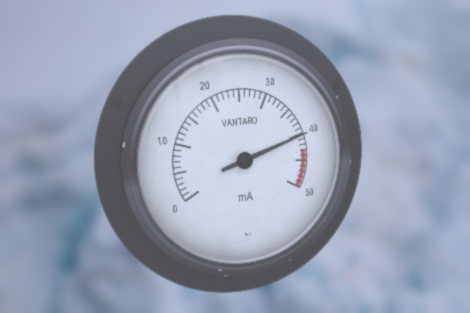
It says 40 mA
